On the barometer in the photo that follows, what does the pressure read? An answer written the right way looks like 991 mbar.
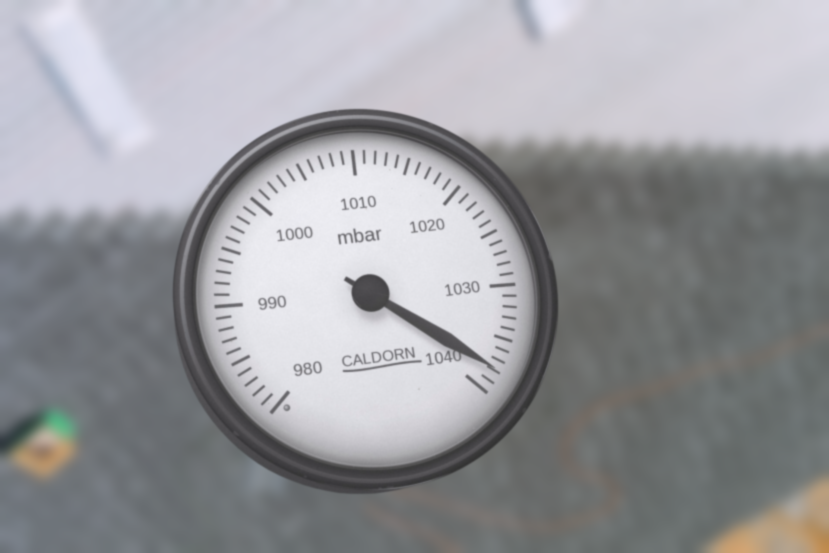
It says 1038 mbar
